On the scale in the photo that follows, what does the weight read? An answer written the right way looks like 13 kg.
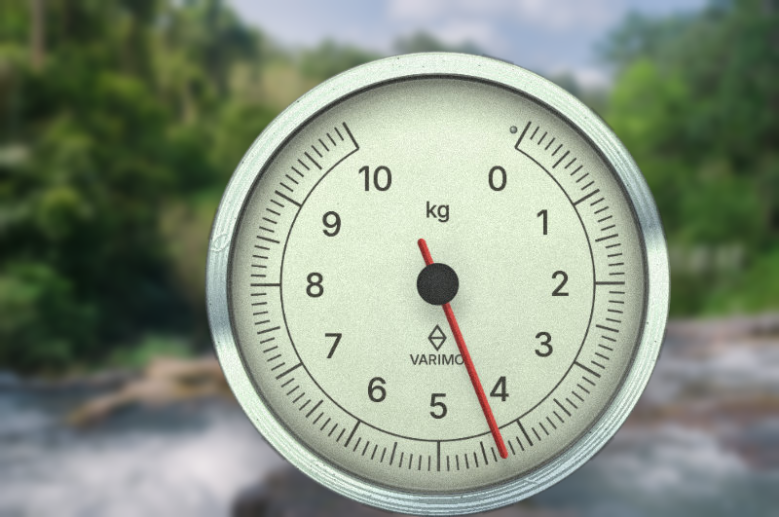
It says 4.3 kg
